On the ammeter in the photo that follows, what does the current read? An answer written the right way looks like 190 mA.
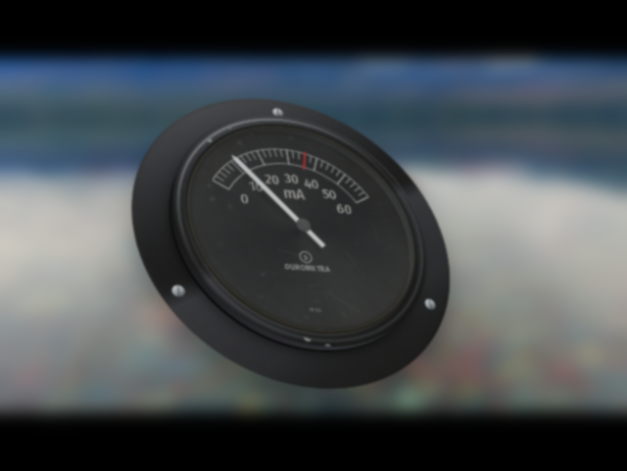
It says 10 mA
